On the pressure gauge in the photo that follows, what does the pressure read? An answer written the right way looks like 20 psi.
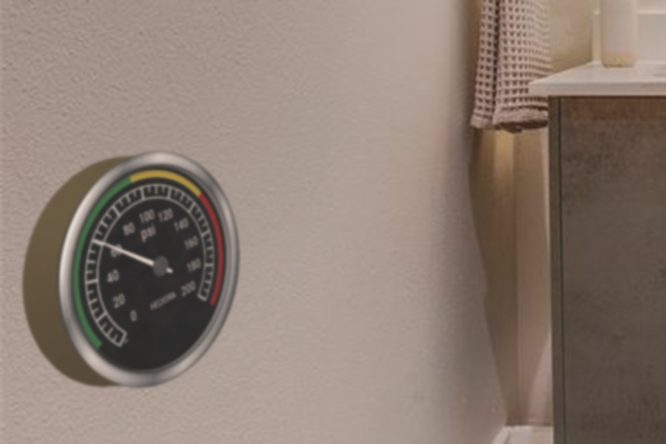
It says 60 psi
